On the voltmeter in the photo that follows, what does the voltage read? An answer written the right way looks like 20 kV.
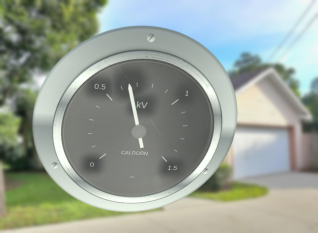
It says 0.65 kV
